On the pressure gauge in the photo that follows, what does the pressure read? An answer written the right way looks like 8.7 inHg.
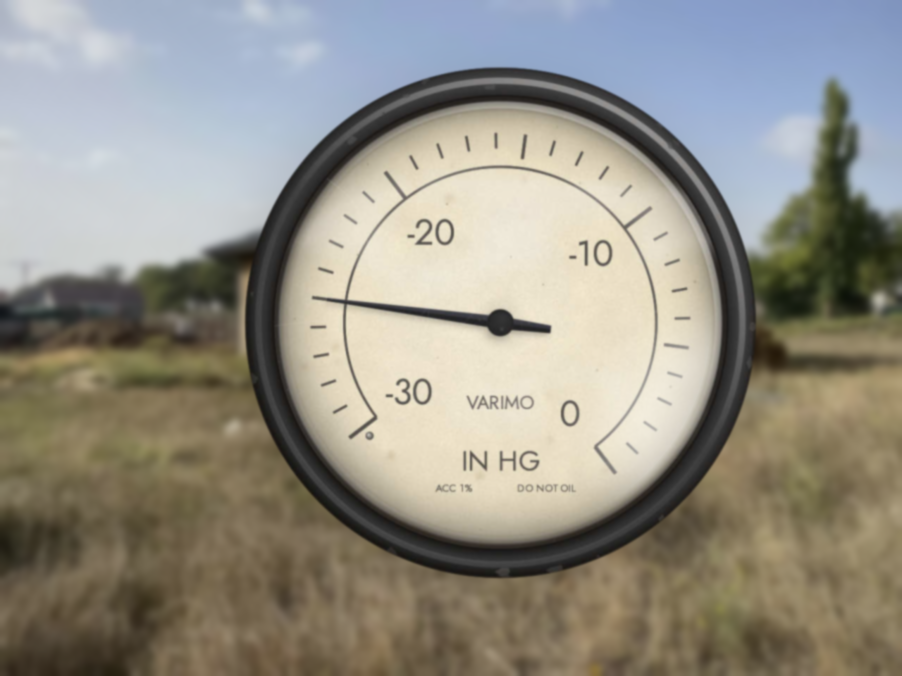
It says -25 inHg
